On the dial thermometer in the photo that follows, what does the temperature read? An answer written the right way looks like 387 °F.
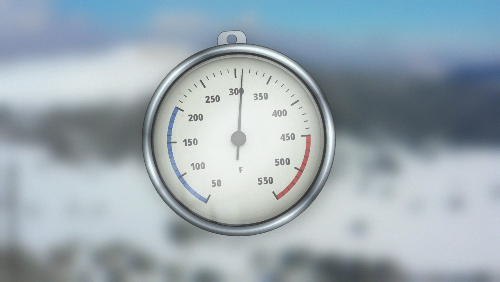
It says 310 °F
